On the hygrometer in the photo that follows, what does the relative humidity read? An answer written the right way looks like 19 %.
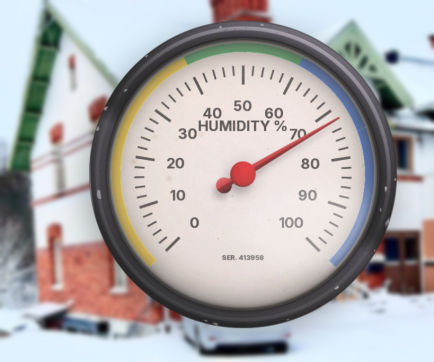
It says 72 %
